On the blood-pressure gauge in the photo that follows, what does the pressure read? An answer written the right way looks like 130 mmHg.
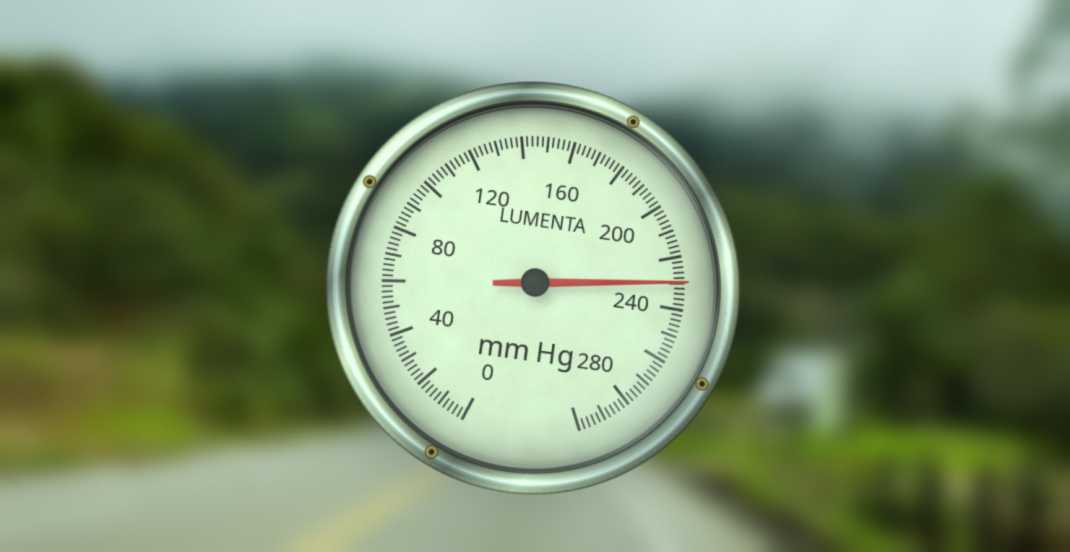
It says 230 mmHg
